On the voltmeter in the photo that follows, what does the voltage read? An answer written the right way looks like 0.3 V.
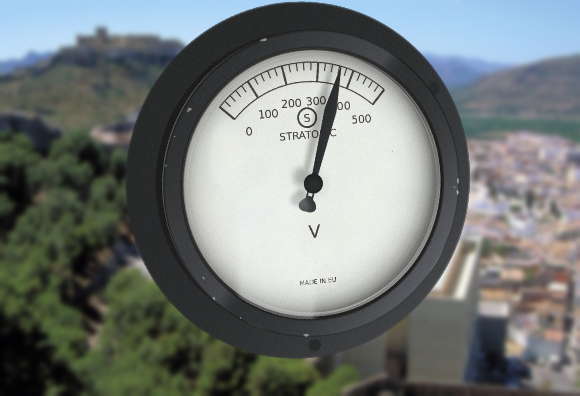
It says 360 V
